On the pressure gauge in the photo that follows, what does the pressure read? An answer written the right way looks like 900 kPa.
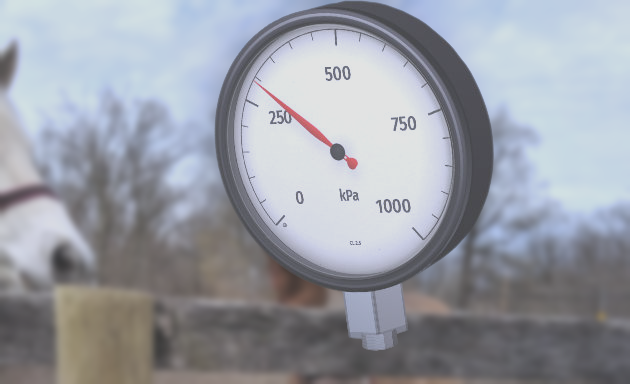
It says 300 kPa
